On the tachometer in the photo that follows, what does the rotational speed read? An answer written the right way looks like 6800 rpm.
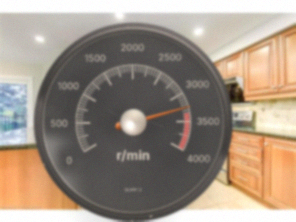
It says 3250 rpm
